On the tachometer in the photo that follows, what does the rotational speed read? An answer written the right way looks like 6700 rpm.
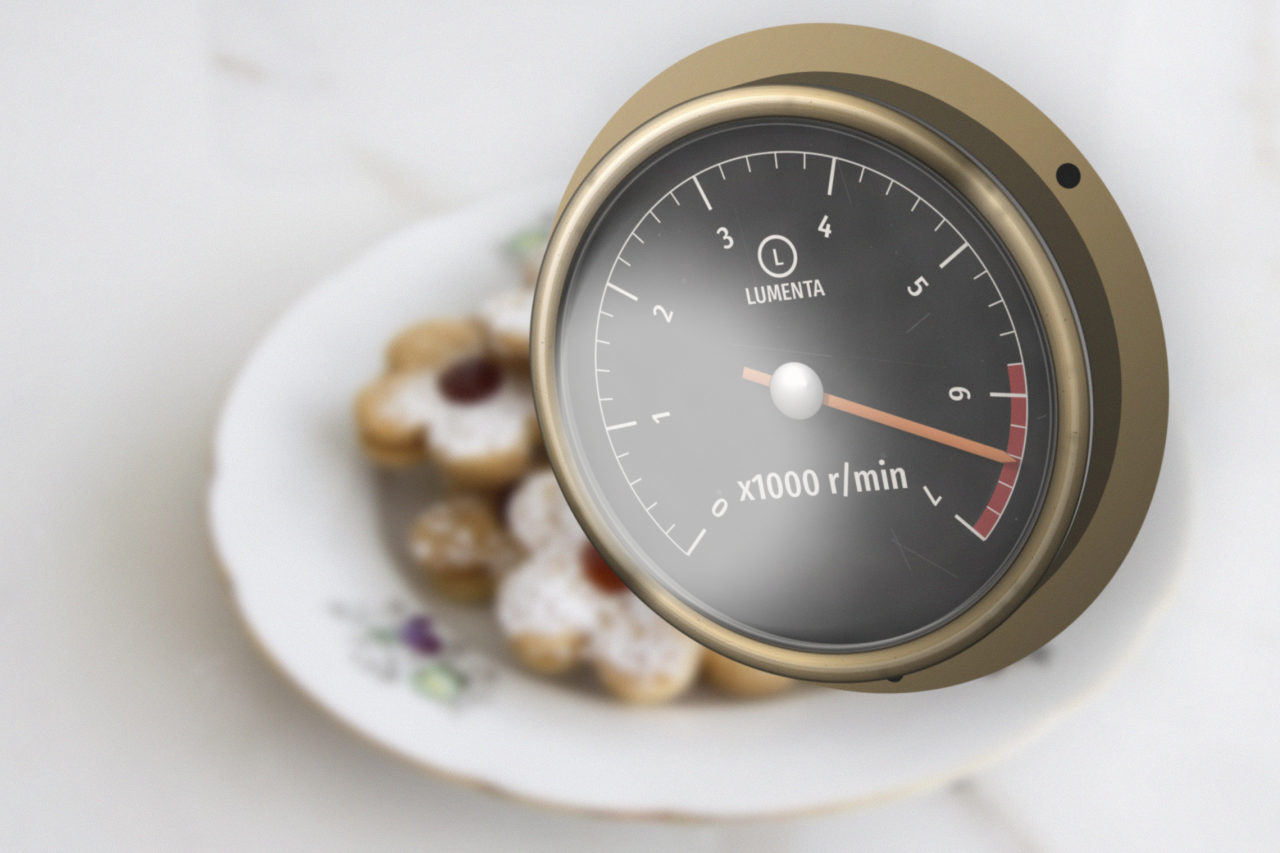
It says 6400 rpm
